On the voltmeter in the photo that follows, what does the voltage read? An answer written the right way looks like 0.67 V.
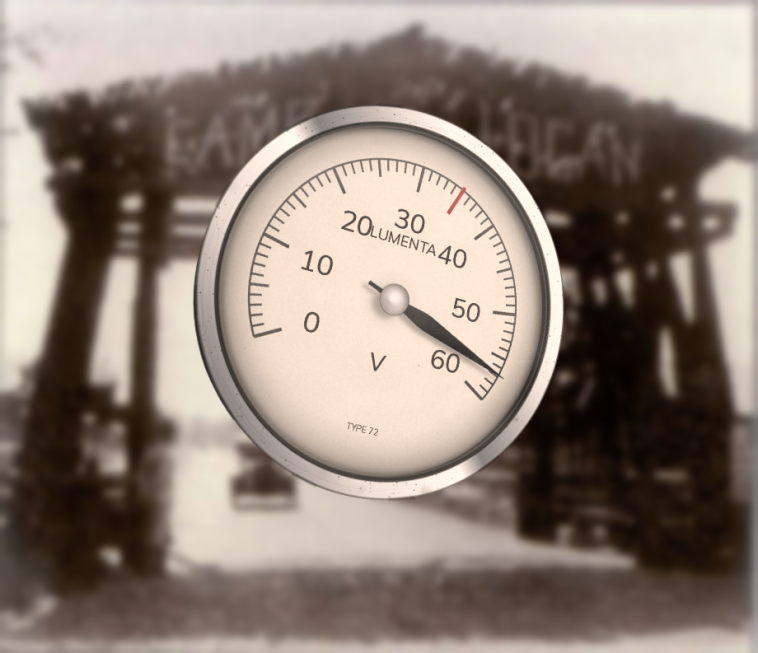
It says 57 V
